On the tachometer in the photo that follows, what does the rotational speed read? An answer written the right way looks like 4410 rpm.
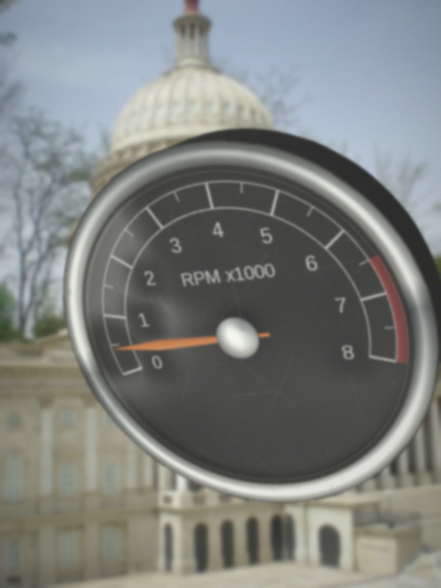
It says 500 rpm
